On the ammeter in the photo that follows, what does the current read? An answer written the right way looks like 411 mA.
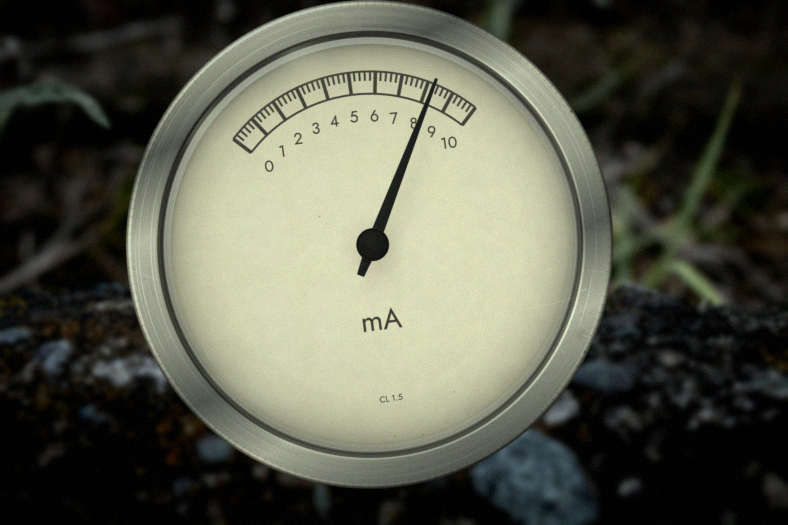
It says 8.2 mA
